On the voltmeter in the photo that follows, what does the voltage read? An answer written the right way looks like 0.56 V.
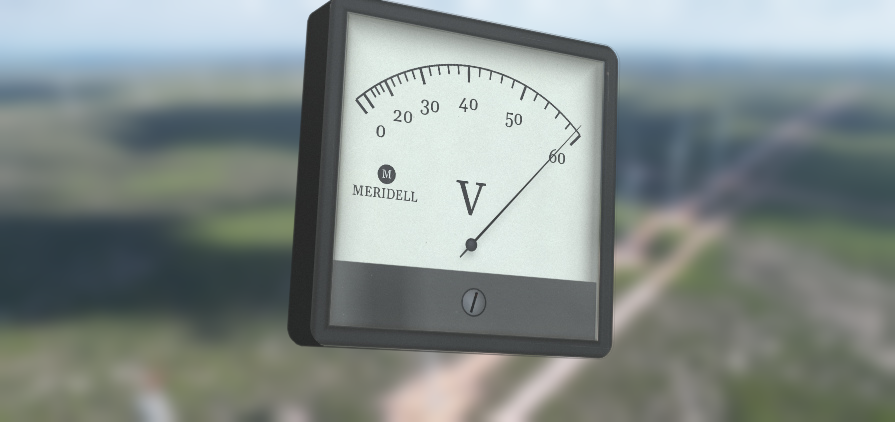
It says 59 V
